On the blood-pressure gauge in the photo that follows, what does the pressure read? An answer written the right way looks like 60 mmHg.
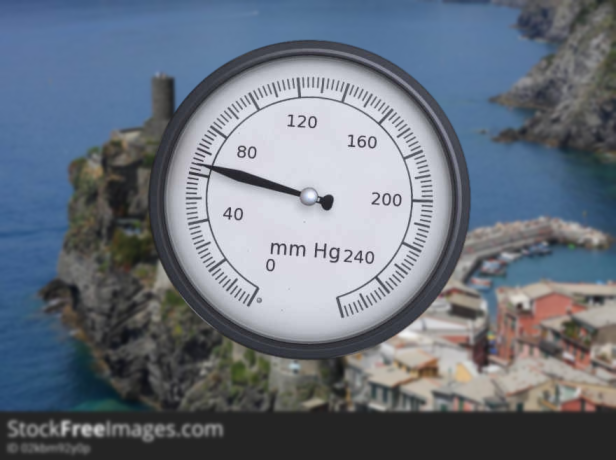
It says 64 mmHg
